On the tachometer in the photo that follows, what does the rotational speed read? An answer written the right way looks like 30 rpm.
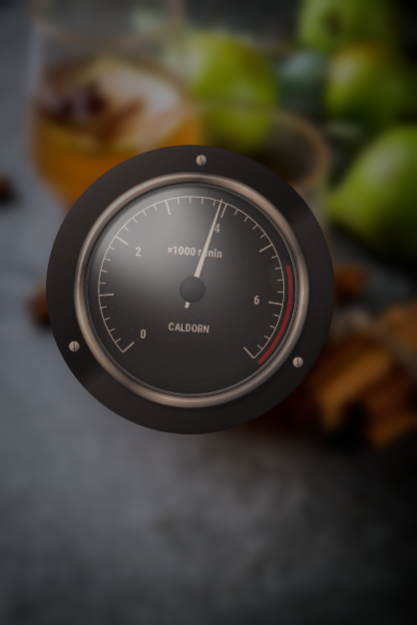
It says 3900 rpm
